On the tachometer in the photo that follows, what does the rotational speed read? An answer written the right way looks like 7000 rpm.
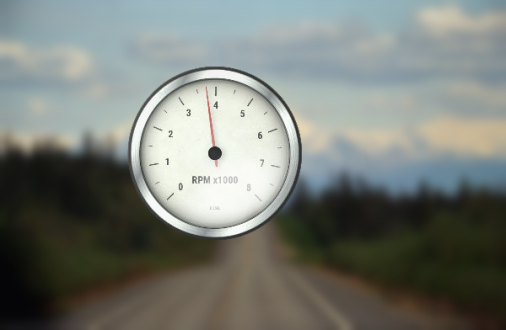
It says 3750 rpm
